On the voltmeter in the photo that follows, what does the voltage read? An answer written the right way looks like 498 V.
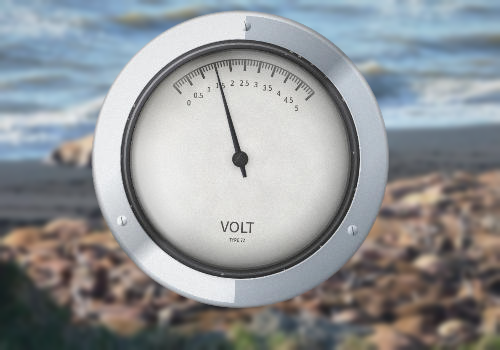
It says 1.5 V
